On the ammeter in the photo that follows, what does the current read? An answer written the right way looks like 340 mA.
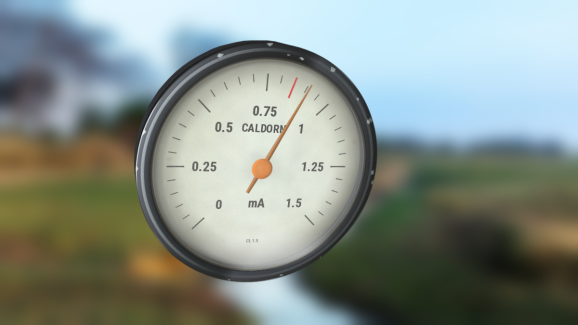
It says 0.9 mA
